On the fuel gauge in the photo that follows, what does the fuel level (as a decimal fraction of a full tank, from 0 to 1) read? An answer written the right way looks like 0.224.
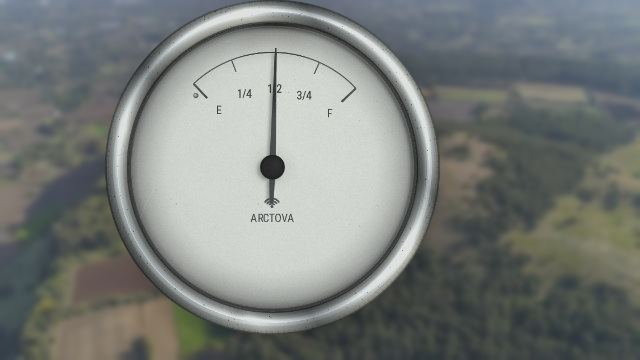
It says 0.5
